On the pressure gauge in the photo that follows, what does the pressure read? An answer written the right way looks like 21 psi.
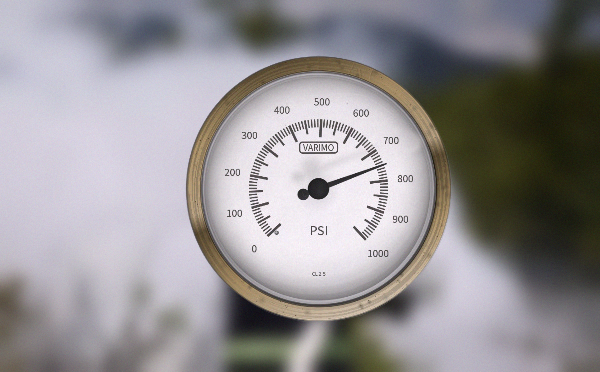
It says 750 psi
